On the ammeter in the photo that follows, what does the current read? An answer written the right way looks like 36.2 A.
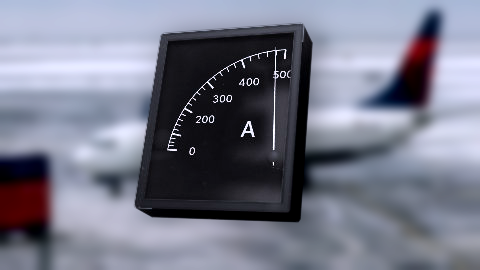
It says 480 A
